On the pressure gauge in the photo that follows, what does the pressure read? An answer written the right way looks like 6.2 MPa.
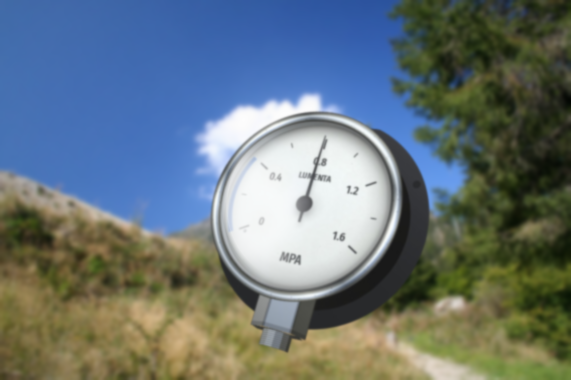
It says 0.8 MPa
